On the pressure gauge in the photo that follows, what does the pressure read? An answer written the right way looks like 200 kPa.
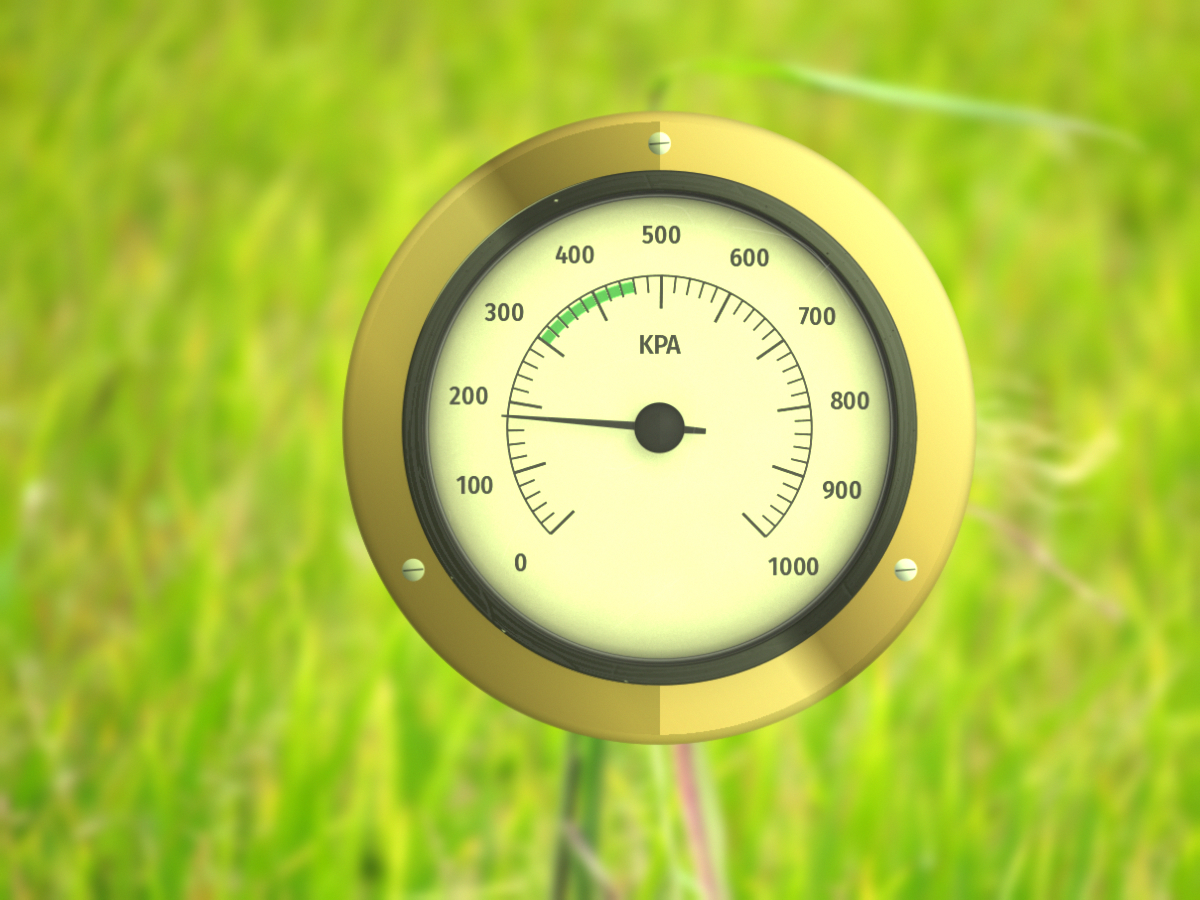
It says 180 kPa
